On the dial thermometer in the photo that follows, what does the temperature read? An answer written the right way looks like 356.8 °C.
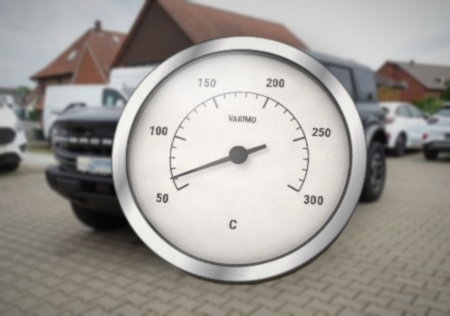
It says 60 °C
